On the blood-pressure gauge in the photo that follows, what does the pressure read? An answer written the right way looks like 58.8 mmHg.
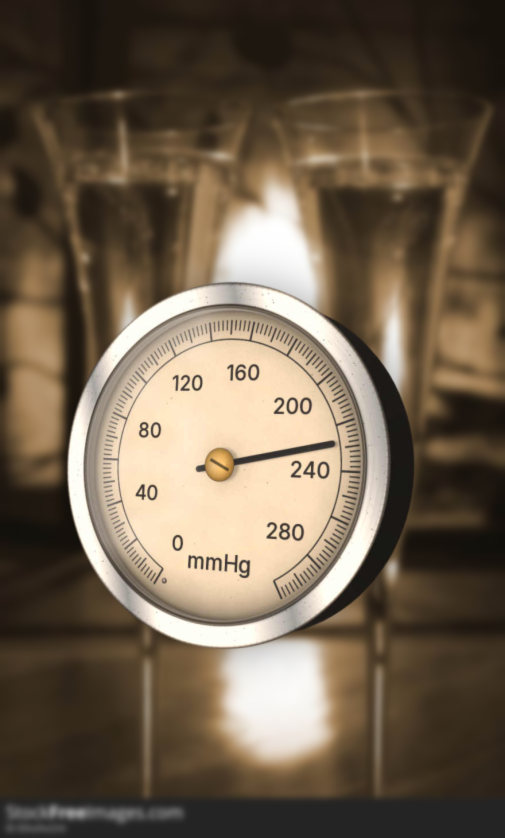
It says 228 mmHg
